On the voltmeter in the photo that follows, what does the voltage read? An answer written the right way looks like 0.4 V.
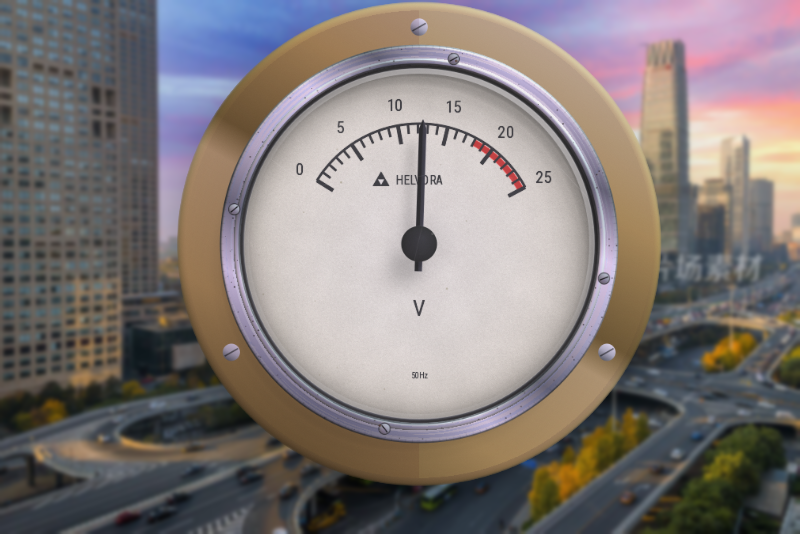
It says 12.5 V
